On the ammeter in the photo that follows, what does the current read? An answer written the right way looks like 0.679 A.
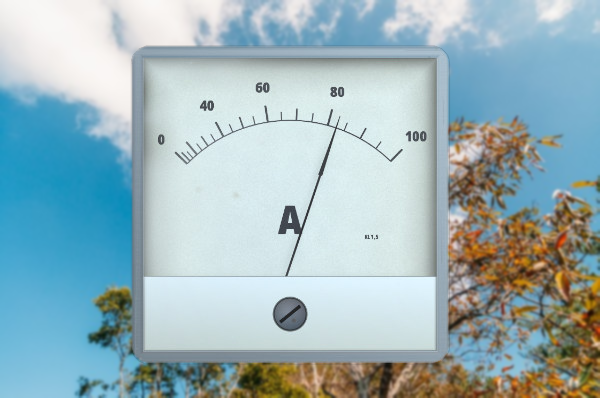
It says 82.5 A
